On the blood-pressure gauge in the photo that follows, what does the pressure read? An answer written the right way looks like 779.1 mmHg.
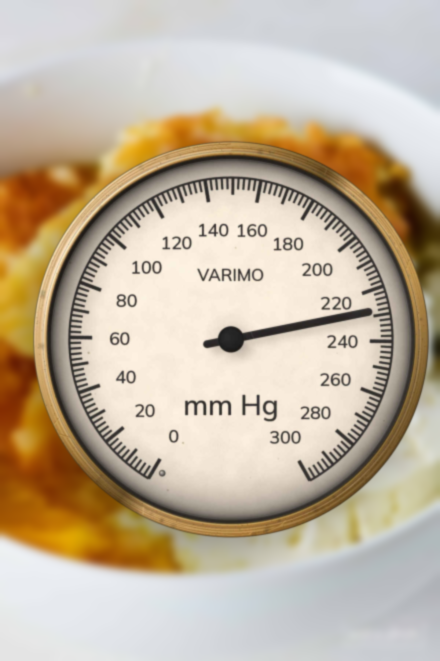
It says 228 mmHg
